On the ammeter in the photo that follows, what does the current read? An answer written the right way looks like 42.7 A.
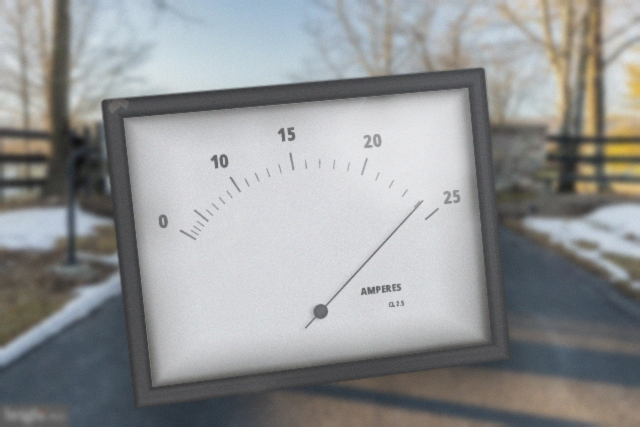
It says 24 A
